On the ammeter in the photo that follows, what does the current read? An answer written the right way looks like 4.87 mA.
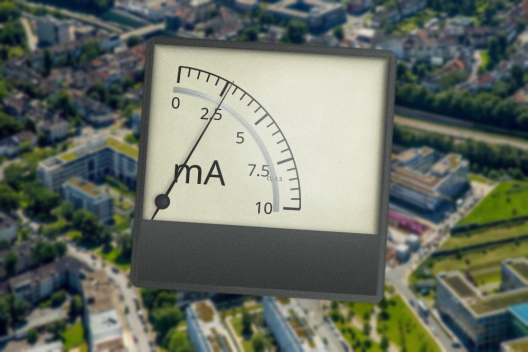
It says 2.75 mA
